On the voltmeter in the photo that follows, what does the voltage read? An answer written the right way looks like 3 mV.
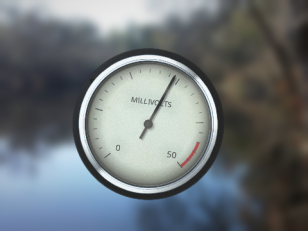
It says 29 mV
